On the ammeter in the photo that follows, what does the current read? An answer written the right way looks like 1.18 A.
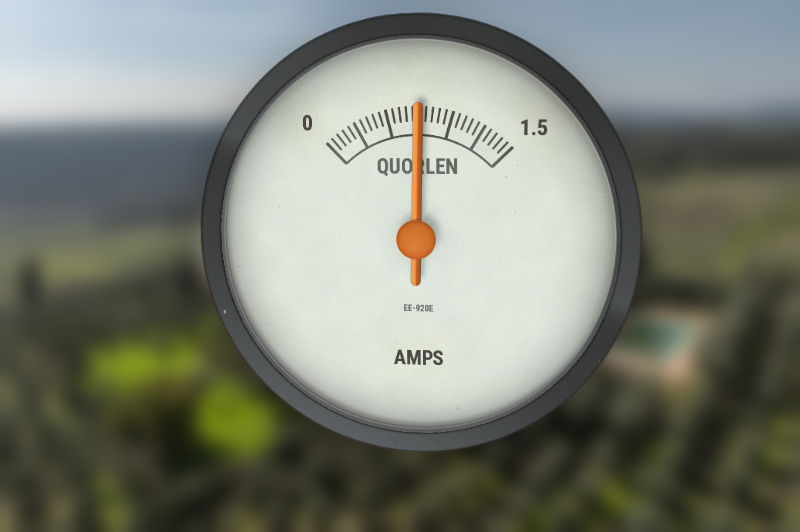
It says 0.75 A
